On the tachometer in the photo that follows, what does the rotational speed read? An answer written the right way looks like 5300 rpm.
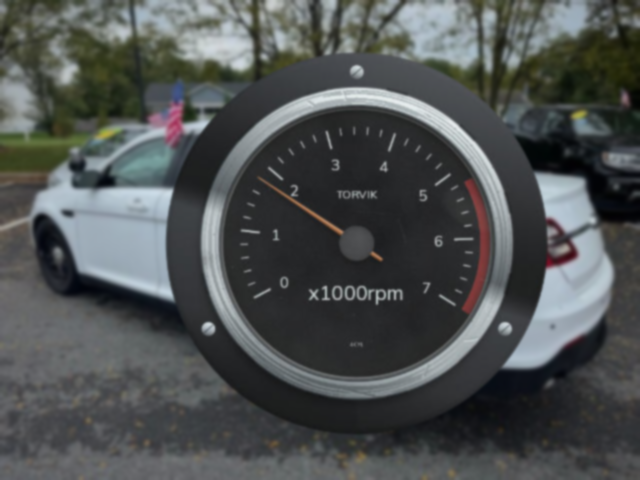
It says 1800 rpm
